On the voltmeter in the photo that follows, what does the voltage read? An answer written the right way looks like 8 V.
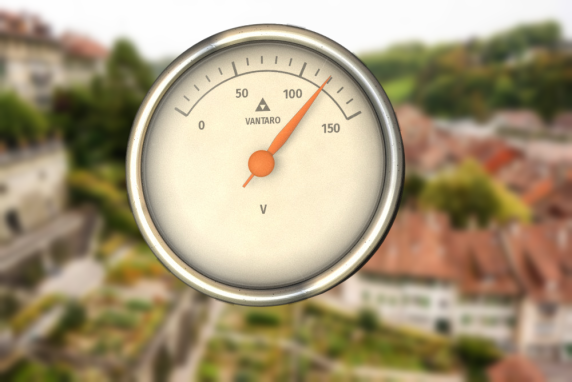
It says 120 V
